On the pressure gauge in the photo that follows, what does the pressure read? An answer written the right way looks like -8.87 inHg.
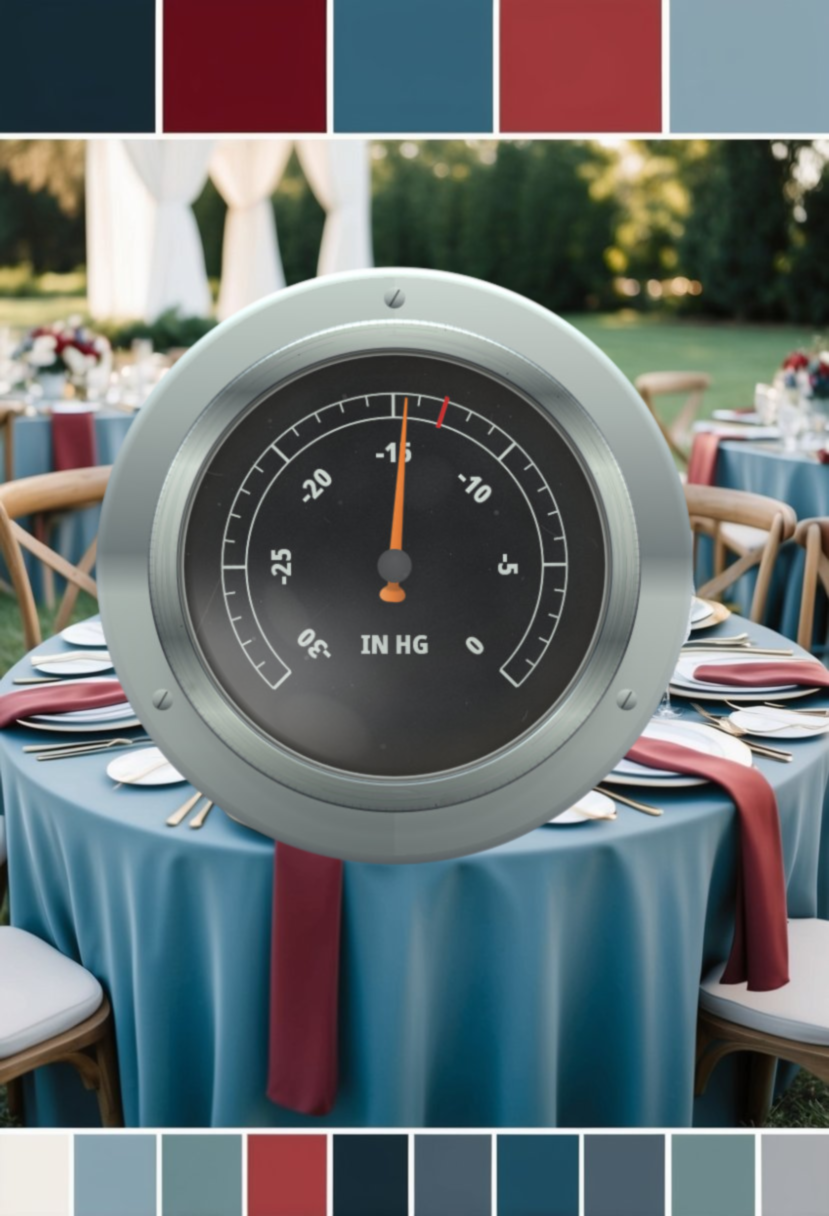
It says -14.5 inHg
